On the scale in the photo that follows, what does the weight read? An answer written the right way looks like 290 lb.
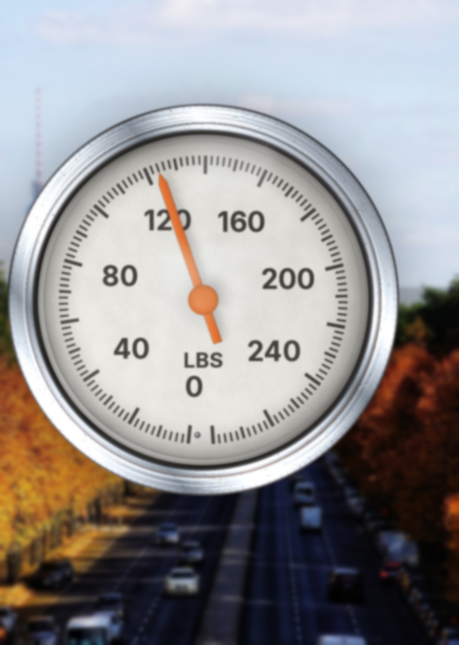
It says 124 lb
